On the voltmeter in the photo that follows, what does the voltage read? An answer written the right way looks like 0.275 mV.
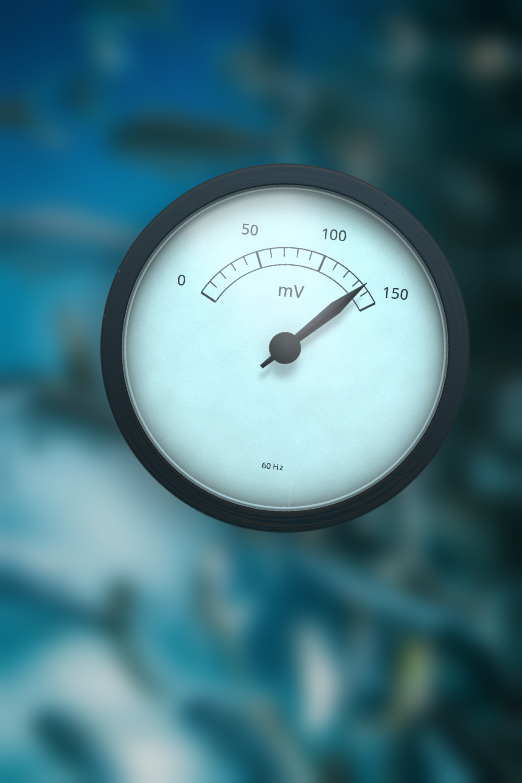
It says 135 mV
